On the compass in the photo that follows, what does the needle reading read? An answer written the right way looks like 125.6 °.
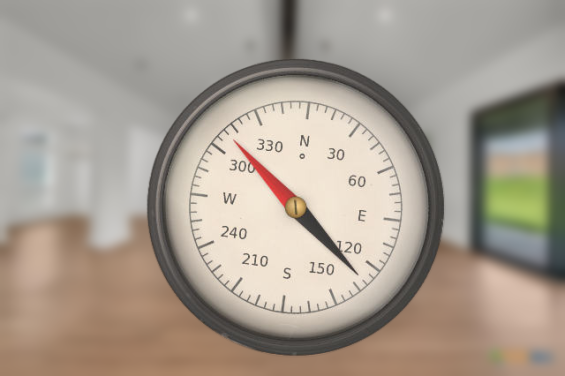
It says 310 °
